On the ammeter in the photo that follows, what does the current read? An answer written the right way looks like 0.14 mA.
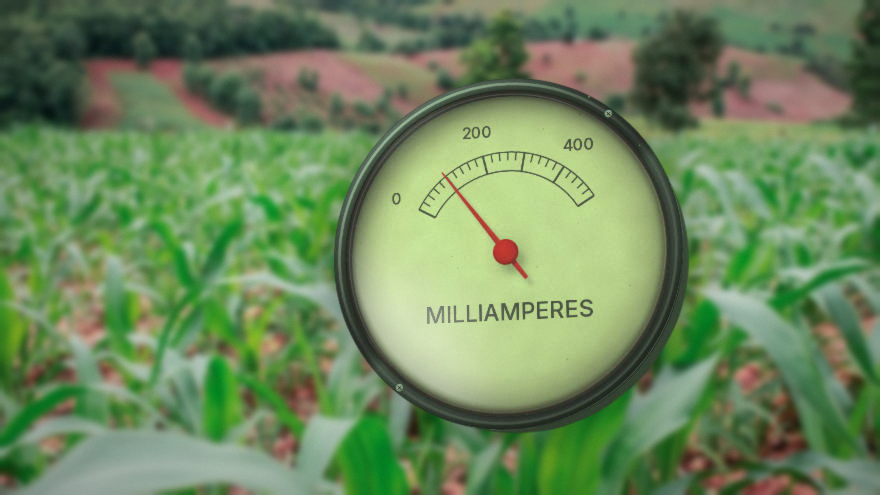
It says 100 mA
